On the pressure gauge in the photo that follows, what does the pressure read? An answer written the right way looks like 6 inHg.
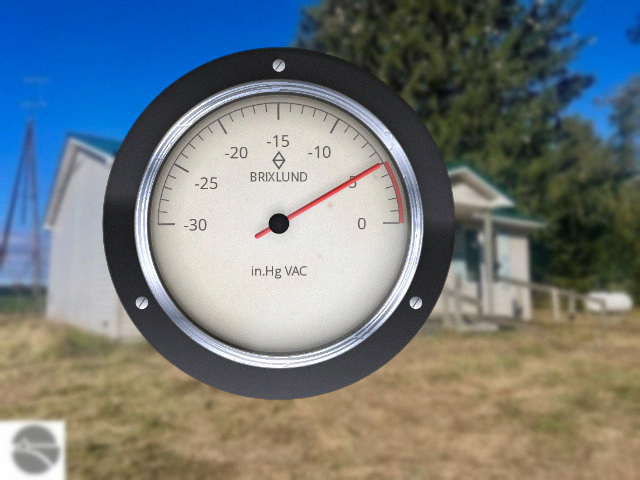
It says -5 inHg
